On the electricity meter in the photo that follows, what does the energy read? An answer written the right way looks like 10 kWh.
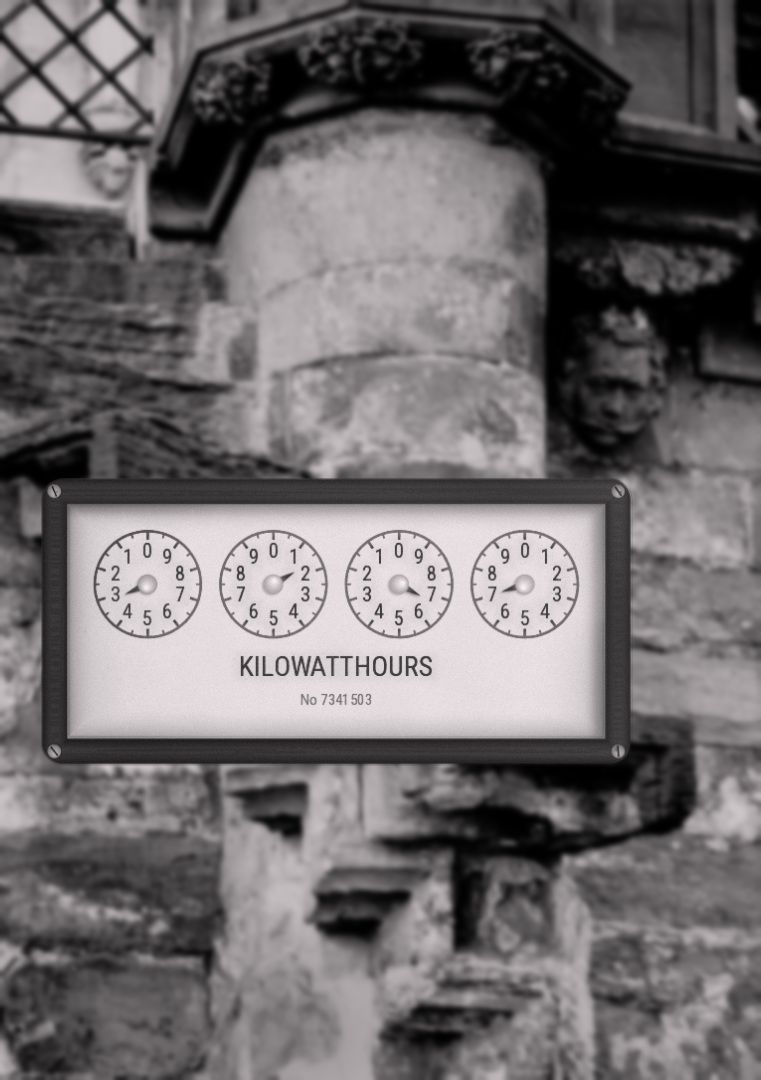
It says 3167 kWh
